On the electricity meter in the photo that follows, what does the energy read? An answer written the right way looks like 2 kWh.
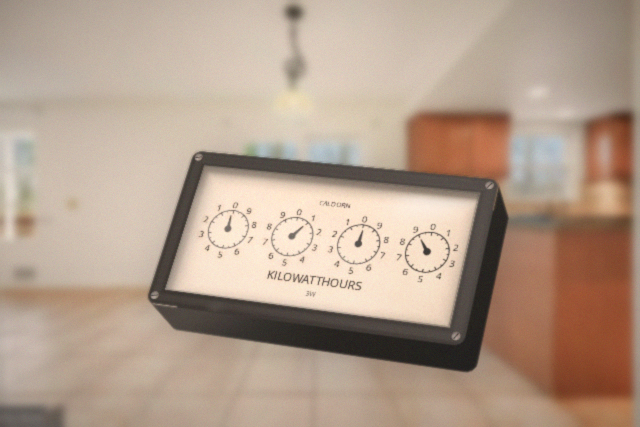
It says 99 kWh
